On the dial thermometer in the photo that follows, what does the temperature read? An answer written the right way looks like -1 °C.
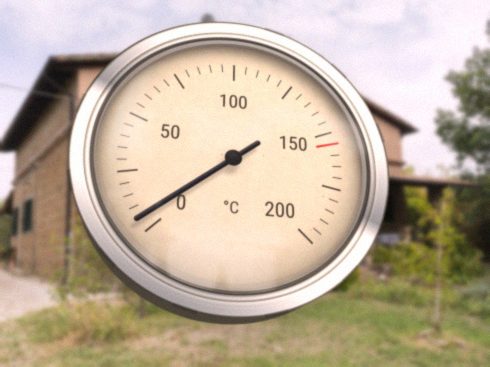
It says 5 °C
